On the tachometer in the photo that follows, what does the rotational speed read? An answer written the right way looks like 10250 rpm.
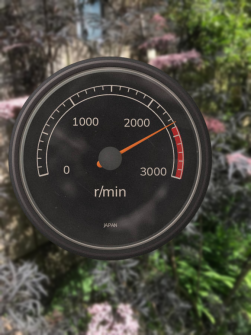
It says 2350 rpm
